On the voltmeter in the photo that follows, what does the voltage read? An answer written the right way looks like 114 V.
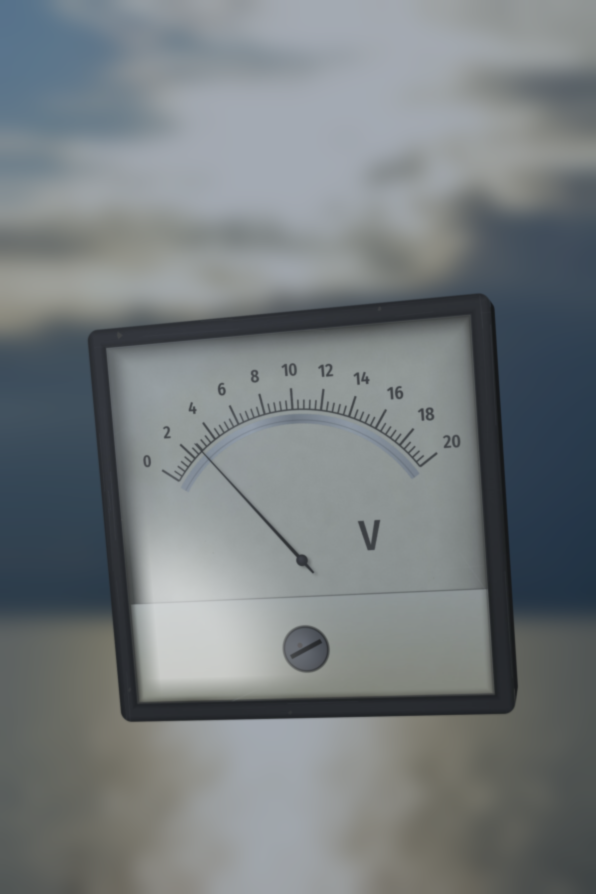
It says 2.8 V
